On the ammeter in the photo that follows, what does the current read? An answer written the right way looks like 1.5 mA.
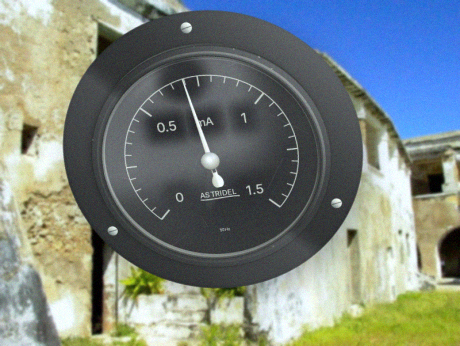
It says 0.7 mA
